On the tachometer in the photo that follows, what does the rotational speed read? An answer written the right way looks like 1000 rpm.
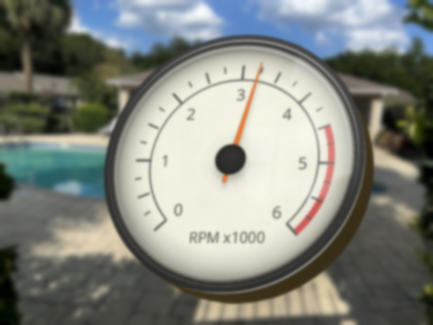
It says 3250 rpm
